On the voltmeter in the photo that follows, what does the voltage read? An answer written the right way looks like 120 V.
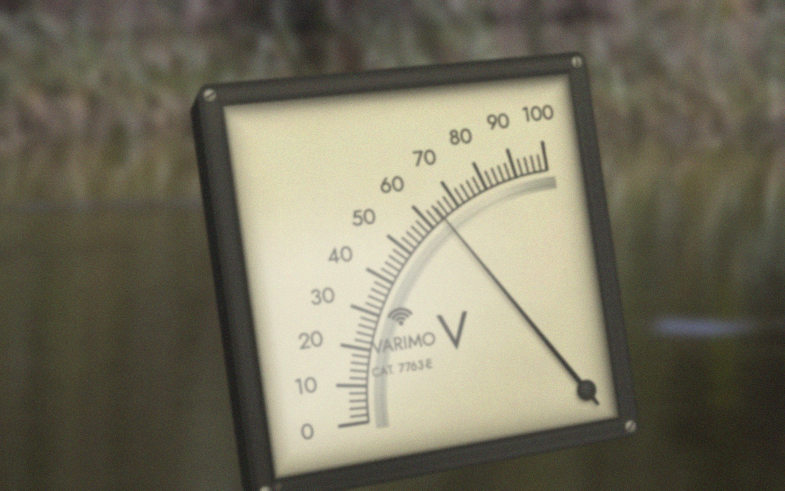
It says 64 V
